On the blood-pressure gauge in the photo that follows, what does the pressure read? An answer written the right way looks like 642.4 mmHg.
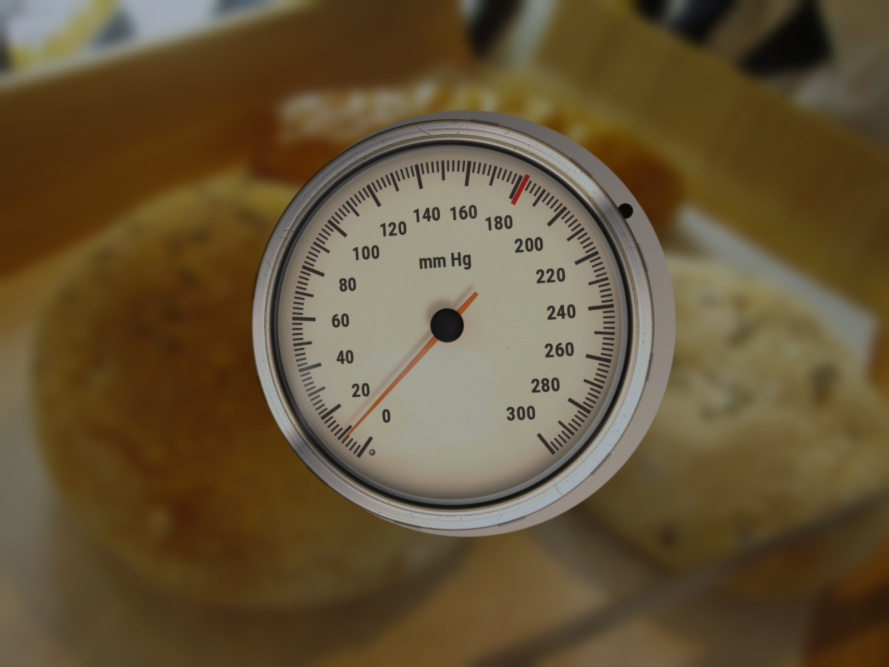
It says 8 mmHg
